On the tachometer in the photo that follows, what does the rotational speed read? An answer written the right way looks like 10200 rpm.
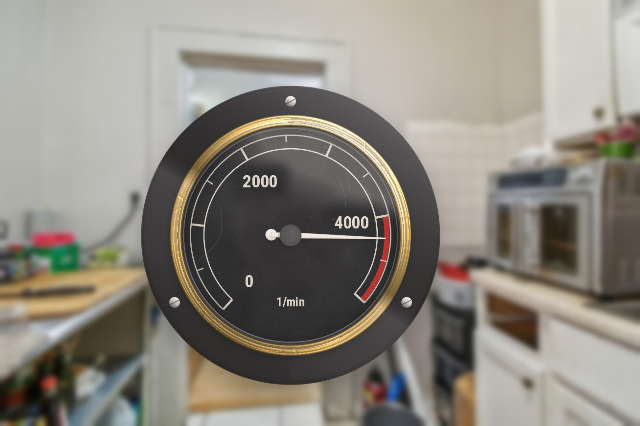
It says 4250 rpm
